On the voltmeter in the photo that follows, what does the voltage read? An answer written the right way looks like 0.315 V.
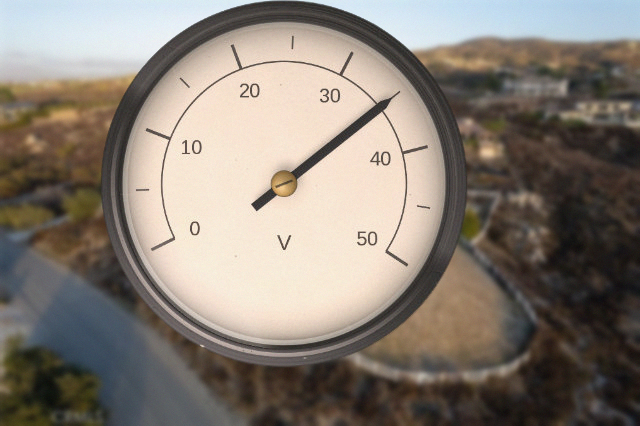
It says 35 V
